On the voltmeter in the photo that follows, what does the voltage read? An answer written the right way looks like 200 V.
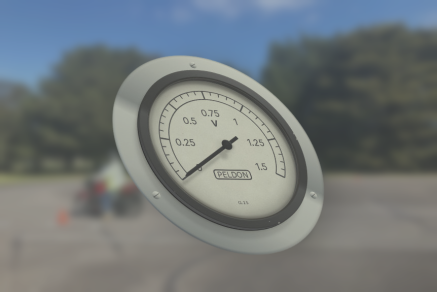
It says 0 V
